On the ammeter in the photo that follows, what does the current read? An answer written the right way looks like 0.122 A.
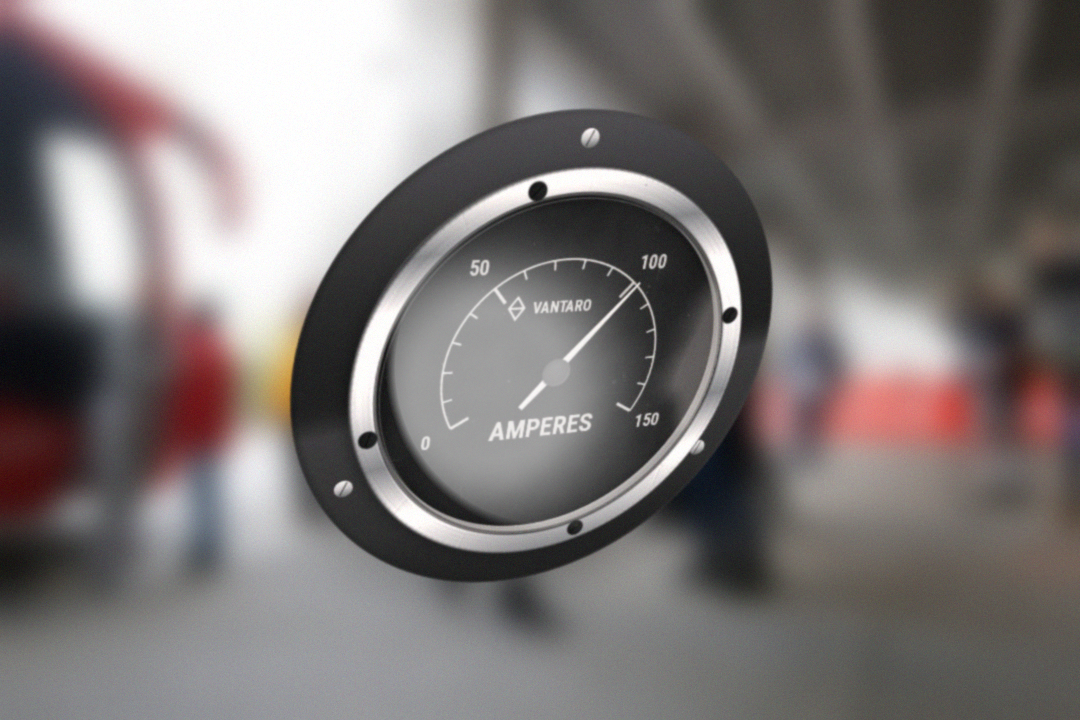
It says 100 A
